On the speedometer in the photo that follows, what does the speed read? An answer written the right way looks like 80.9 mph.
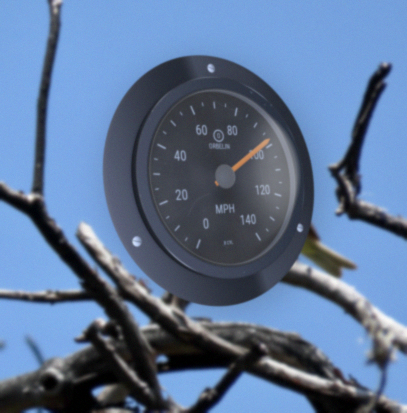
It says 97.5 mph
